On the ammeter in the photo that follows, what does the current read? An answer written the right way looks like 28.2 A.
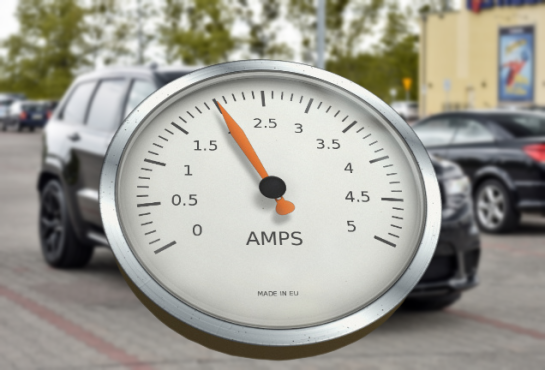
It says 2 A
